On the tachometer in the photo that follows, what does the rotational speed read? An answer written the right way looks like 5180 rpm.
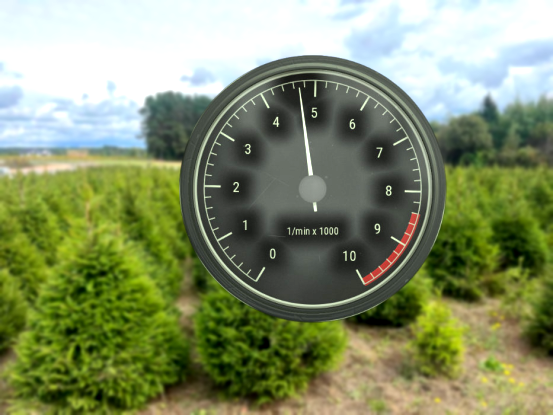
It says 4700 rpm
